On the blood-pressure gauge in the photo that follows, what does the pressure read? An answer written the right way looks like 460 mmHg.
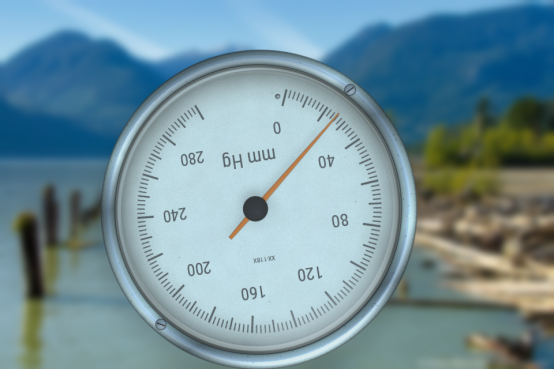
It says 26 mmHg
